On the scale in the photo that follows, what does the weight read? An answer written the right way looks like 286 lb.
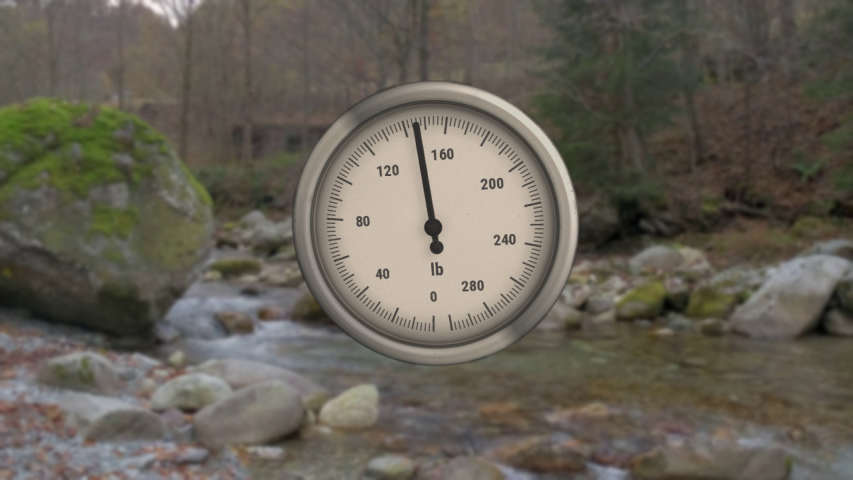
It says 146 lb
